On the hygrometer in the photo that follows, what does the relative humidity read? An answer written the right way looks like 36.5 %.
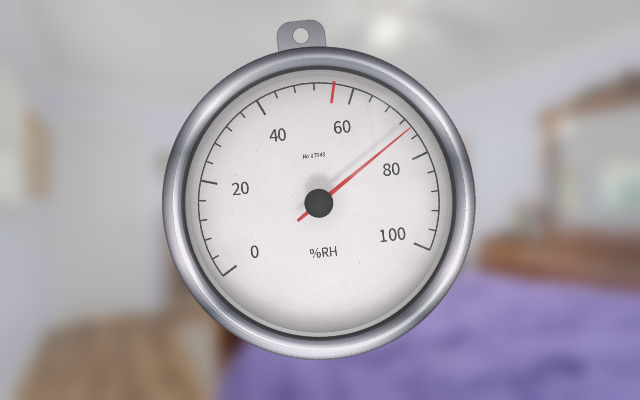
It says 74 %
